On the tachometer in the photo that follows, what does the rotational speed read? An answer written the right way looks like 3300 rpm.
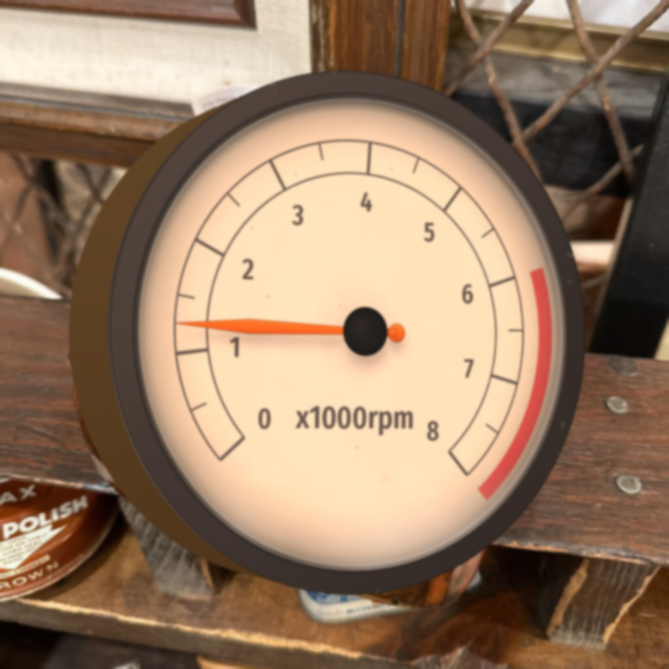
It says 1250 rpm
